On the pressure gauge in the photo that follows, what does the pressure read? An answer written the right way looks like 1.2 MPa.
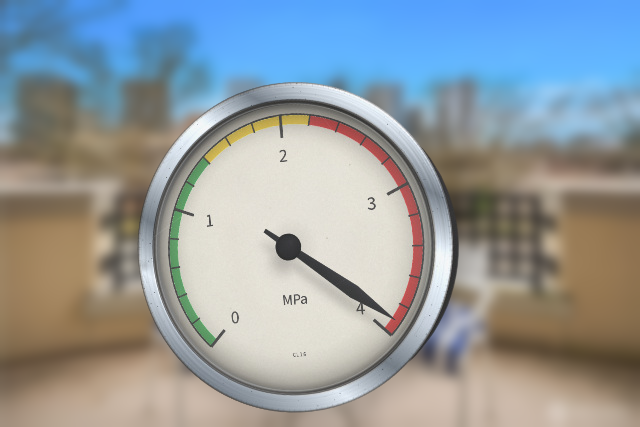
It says 3.9 MPa
